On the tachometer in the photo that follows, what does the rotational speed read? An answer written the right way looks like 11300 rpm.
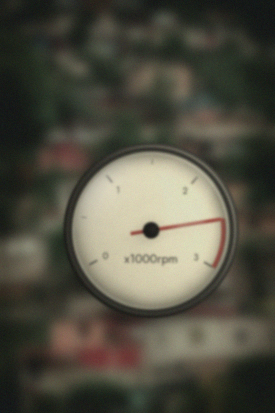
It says 2500 rpm
